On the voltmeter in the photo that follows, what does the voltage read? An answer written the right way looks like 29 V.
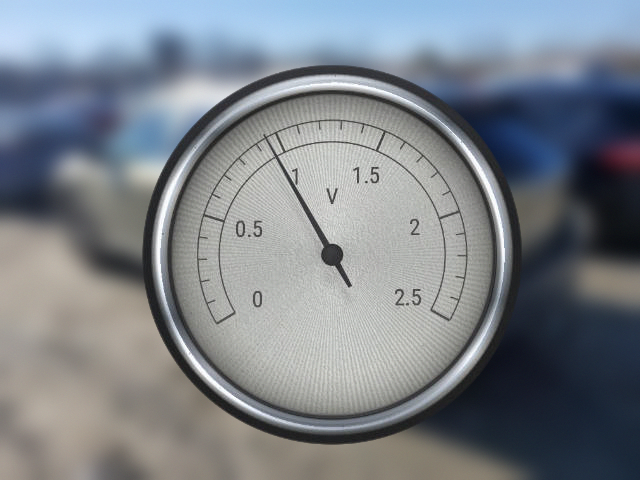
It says 0.95 V
